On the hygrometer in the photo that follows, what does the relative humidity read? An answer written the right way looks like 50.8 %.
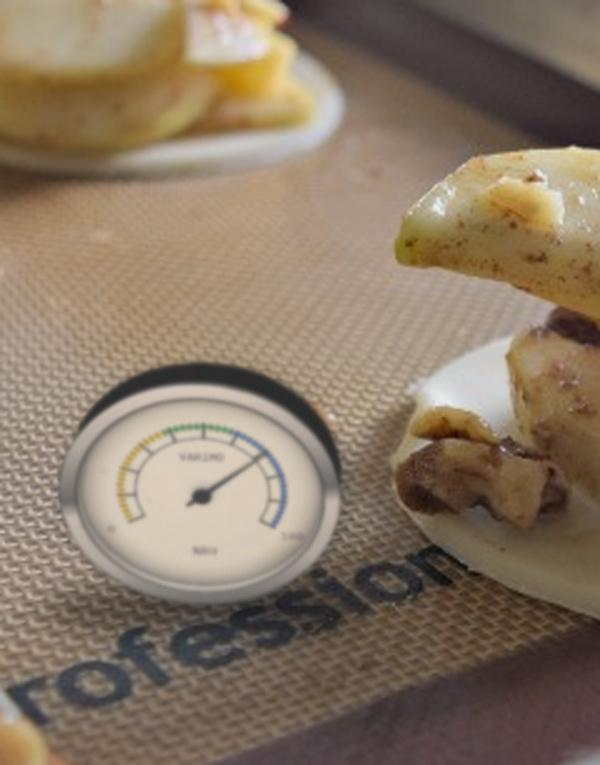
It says 70 %
